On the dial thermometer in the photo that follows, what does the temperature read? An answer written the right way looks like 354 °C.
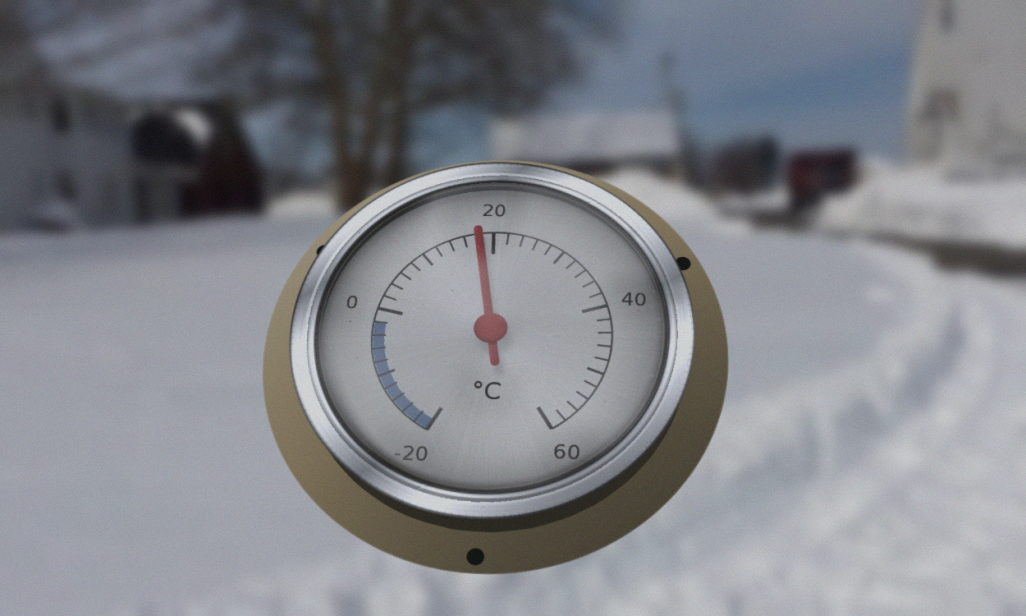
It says 18 °C
